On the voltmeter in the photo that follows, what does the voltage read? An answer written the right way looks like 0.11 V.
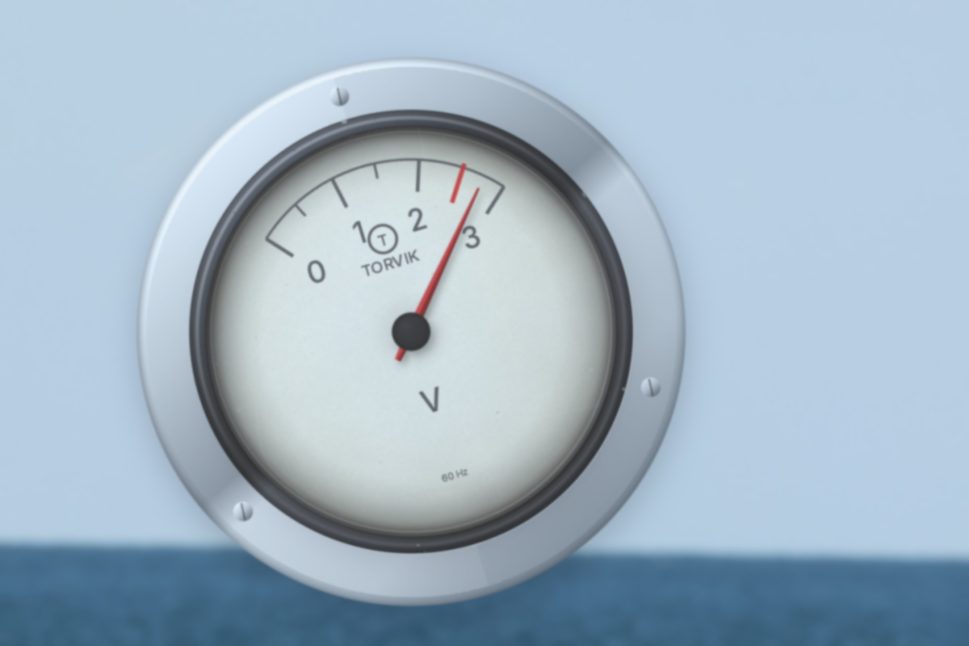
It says 2.75 V
